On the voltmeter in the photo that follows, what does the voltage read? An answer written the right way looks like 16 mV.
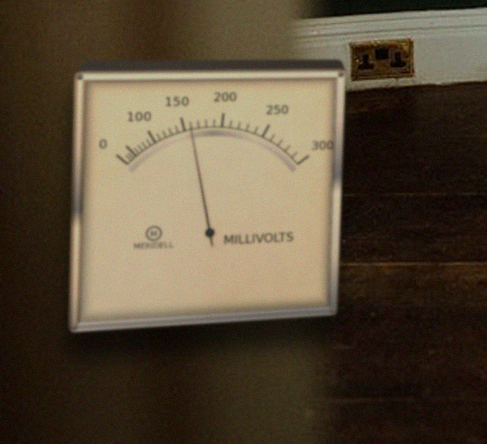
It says 160 mV
